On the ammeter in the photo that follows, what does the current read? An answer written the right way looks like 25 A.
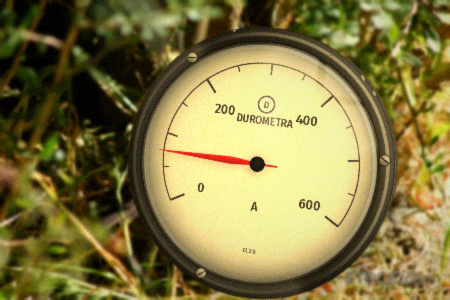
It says 75 A
